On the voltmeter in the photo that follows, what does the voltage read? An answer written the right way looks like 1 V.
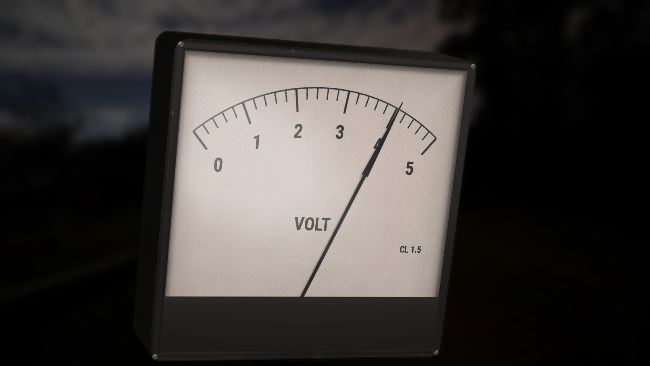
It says 4 V
